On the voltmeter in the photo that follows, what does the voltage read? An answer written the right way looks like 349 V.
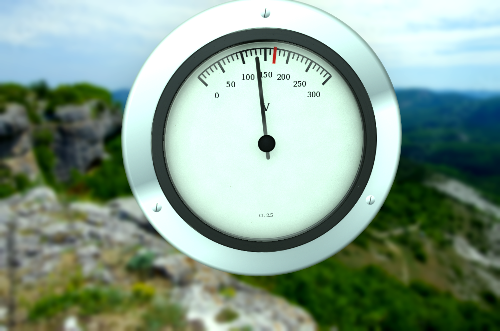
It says 130 V
